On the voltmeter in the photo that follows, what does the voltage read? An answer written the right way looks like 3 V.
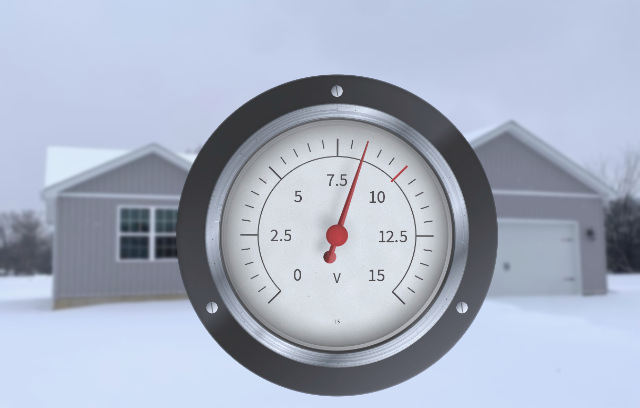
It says 8.5 V
